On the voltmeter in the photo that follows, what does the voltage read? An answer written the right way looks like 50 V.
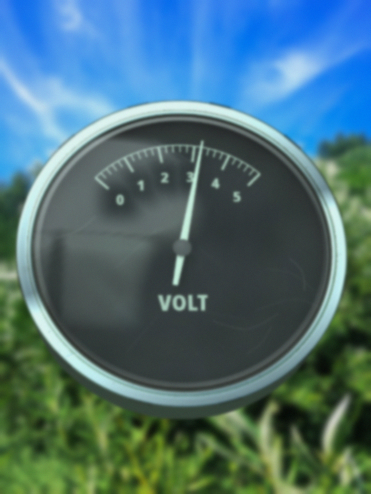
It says 3.2 V
